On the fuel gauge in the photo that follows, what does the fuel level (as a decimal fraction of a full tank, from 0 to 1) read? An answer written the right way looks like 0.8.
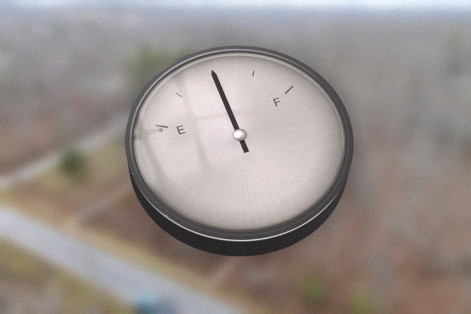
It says 0.5
